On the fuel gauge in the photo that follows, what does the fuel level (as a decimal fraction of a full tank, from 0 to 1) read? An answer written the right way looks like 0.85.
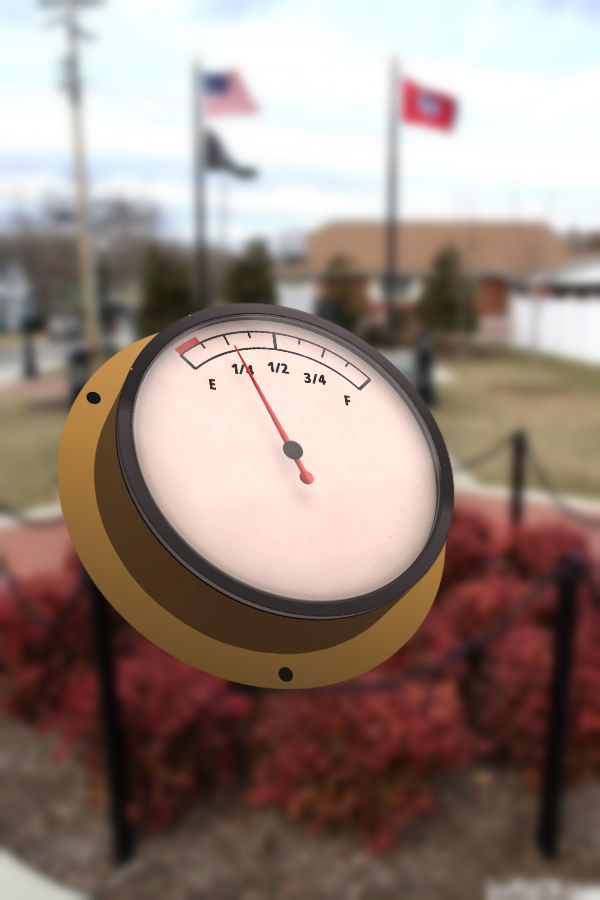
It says 0.25
